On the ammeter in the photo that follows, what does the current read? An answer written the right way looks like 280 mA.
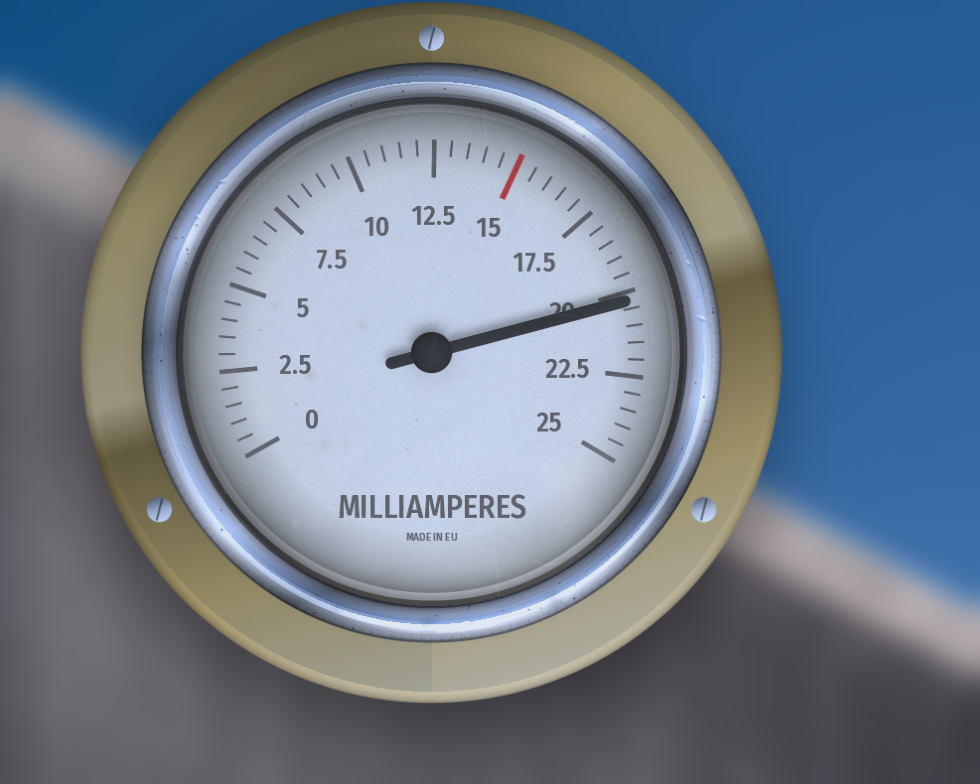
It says 20.25 mA
